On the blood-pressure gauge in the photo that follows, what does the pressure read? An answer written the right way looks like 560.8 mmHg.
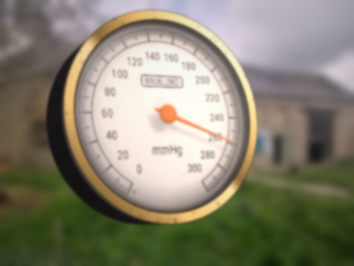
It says 260 mmHg
